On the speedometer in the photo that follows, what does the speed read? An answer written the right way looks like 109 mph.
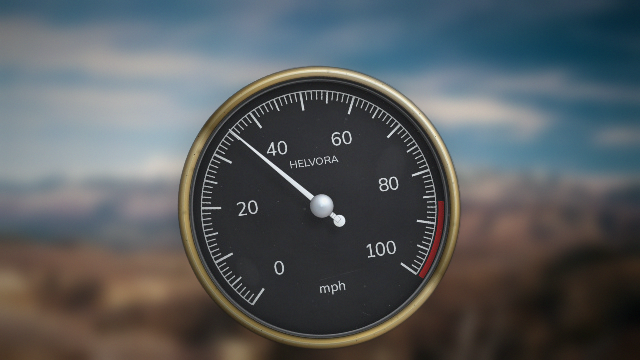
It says 35 mph
